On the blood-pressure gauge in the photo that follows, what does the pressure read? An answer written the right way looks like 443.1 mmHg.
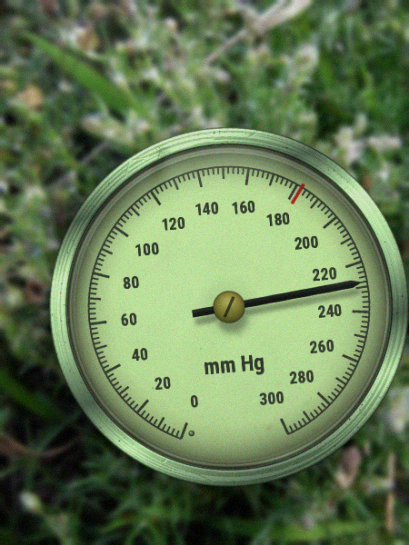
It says 228 mmHg
